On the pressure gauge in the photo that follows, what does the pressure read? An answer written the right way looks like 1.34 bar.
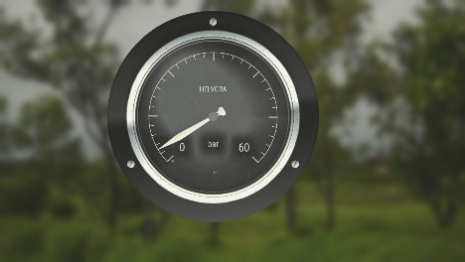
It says 3 bar
